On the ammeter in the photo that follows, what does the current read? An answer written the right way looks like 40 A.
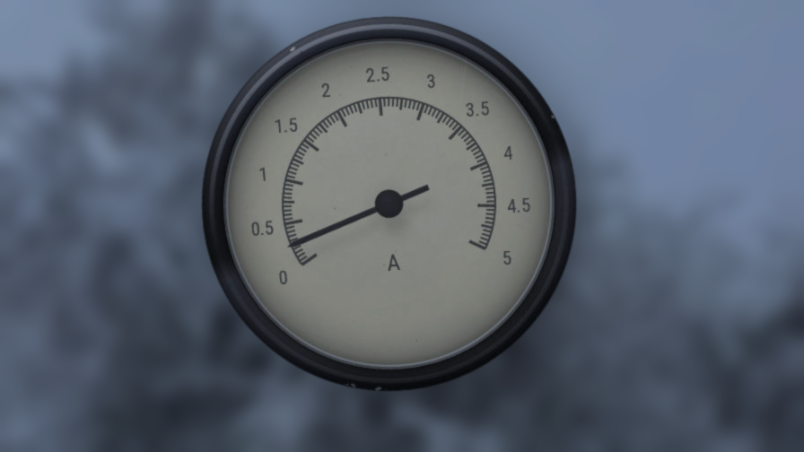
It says 0.25 A
